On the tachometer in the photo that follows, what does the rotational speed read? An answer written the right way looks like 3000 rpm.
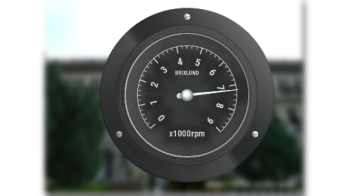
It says 7200 rpm
